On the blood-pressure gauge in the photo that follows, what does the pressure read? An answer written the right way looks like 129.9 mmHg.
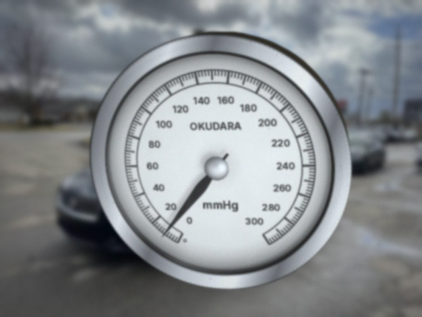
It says 10 mmHg
